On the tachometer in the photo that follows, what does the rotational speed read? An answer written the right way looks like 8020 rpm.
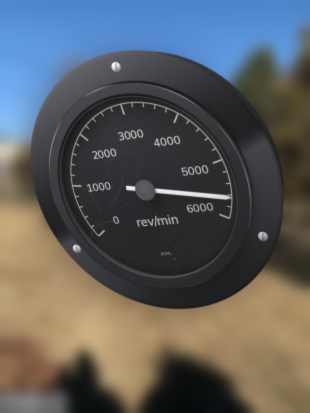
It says 5600 rpm
